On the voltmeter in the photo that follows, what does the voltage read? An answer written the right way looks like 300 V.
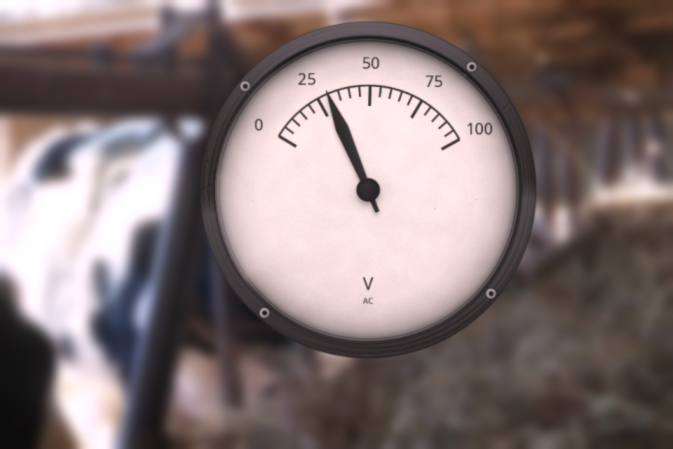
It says 30 V
